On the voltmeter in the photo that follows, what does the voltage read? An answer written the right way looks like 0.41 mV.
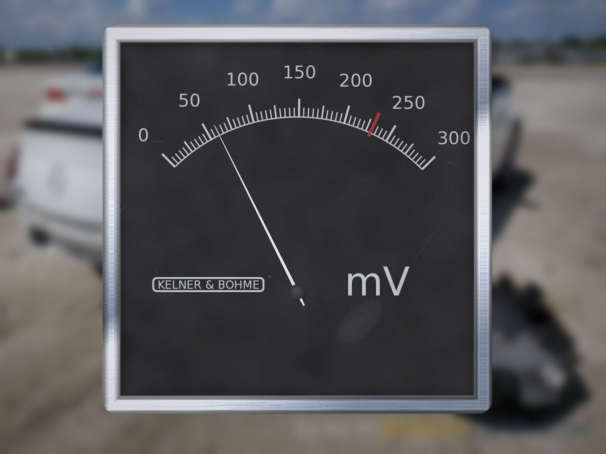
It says 60 mV
